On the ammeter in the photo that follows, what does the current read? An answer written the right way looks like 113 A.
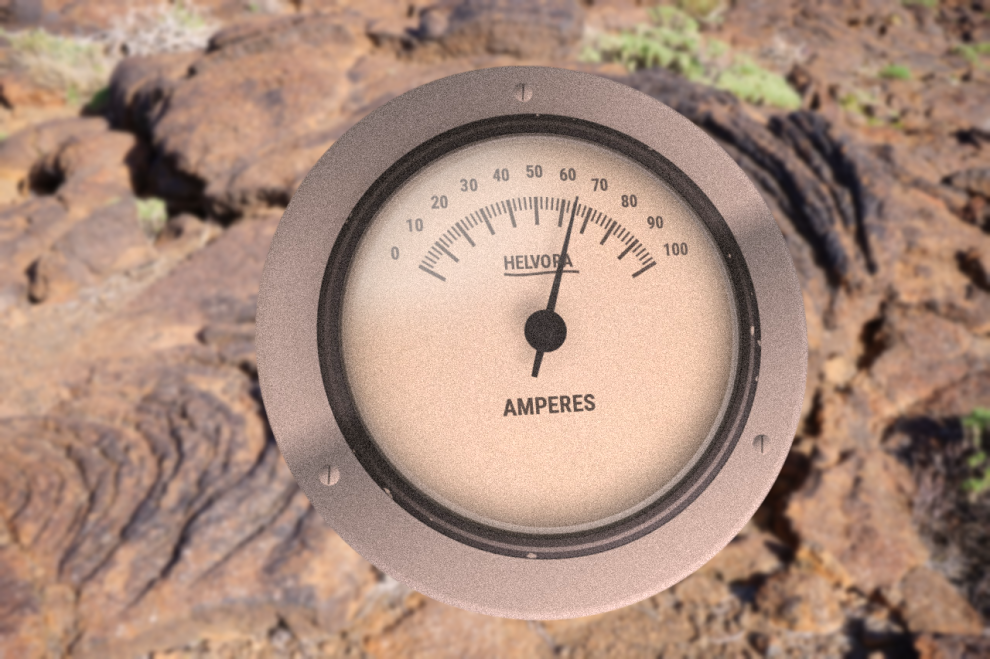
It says 64 A
